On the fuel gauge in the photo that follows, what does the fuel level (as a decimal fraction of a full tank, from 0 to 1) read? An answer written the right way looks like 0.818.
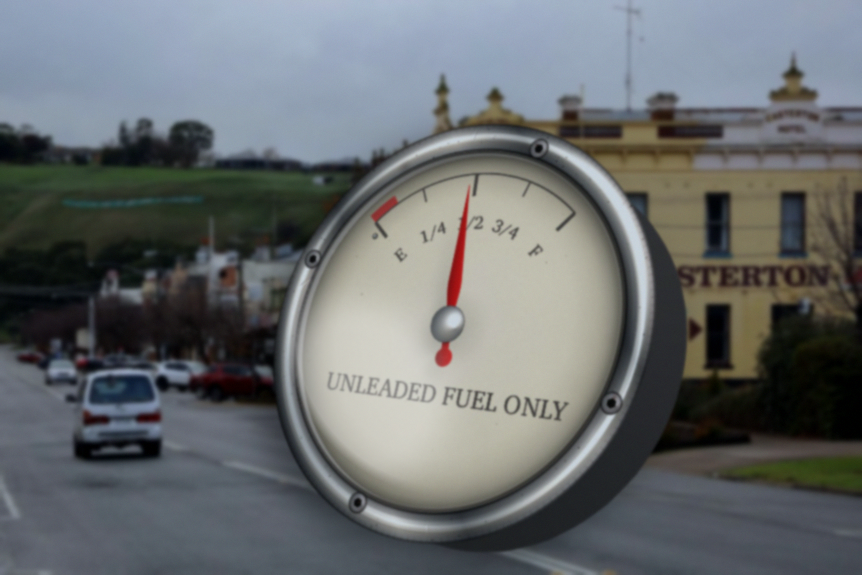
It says 0.5
